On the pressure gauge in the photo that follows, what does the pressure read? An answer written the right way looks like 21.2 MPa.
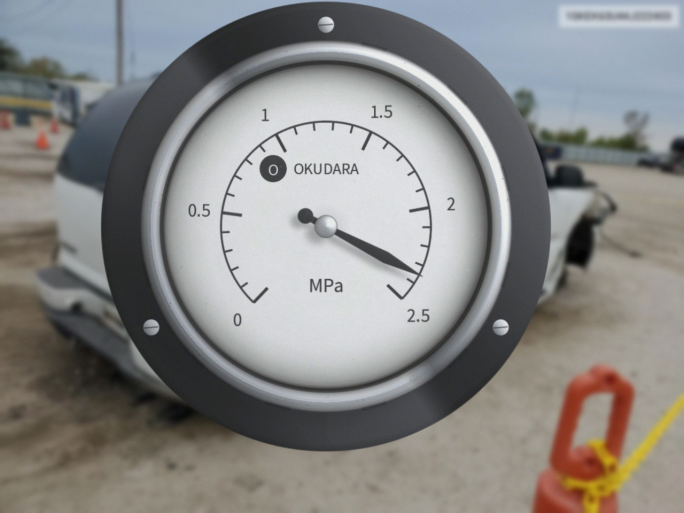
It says 2.35 MPa
